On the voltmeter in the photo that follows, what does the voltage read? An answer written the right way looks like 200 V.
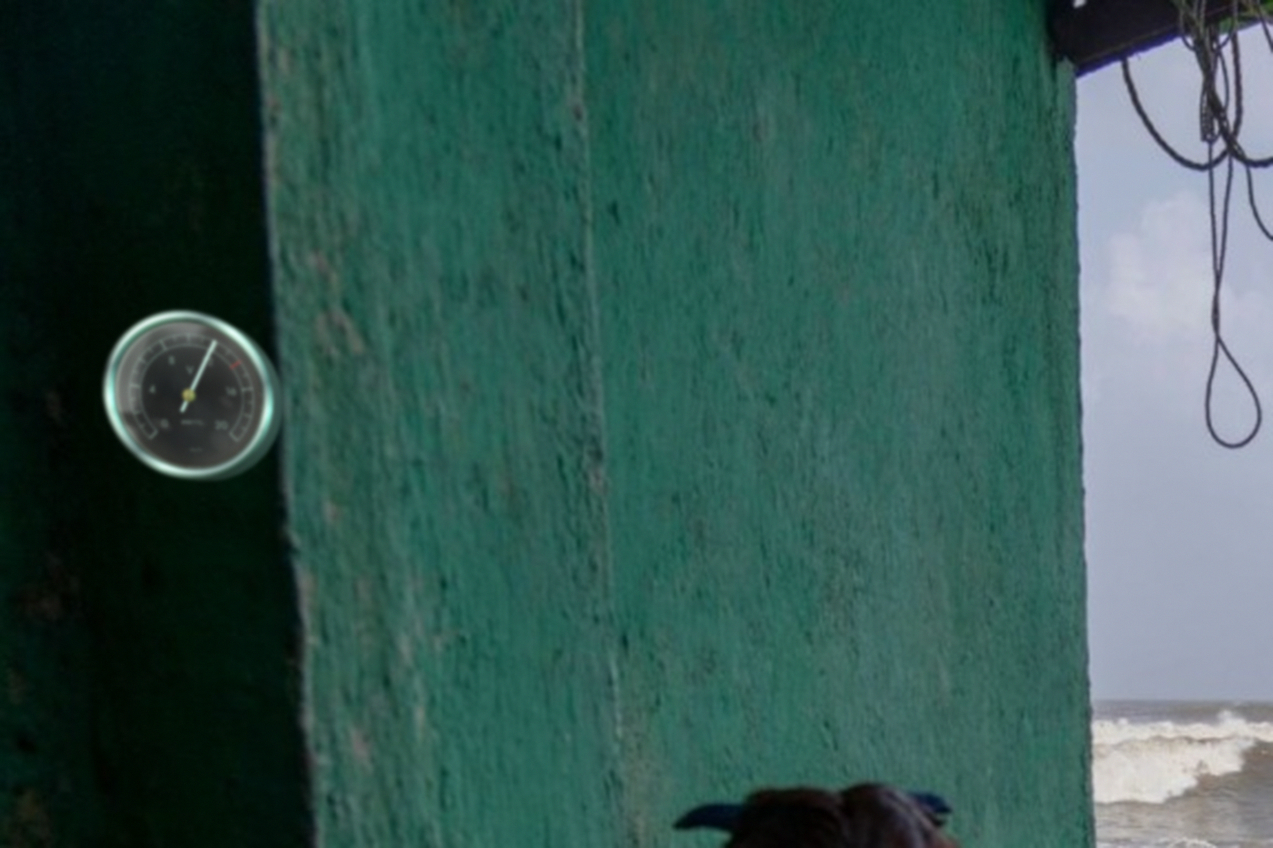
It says 12 V
